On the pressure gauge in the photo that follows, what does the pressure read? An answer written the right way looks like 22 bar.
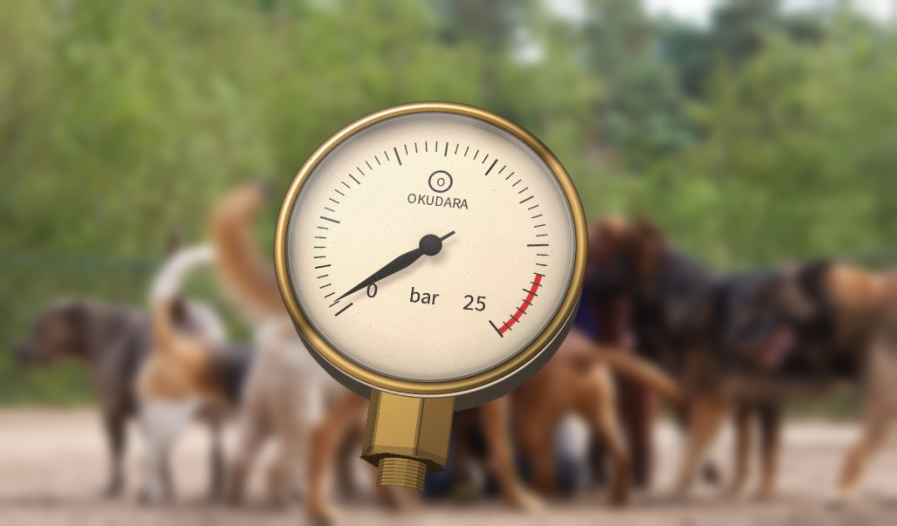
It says 0.5 bar
